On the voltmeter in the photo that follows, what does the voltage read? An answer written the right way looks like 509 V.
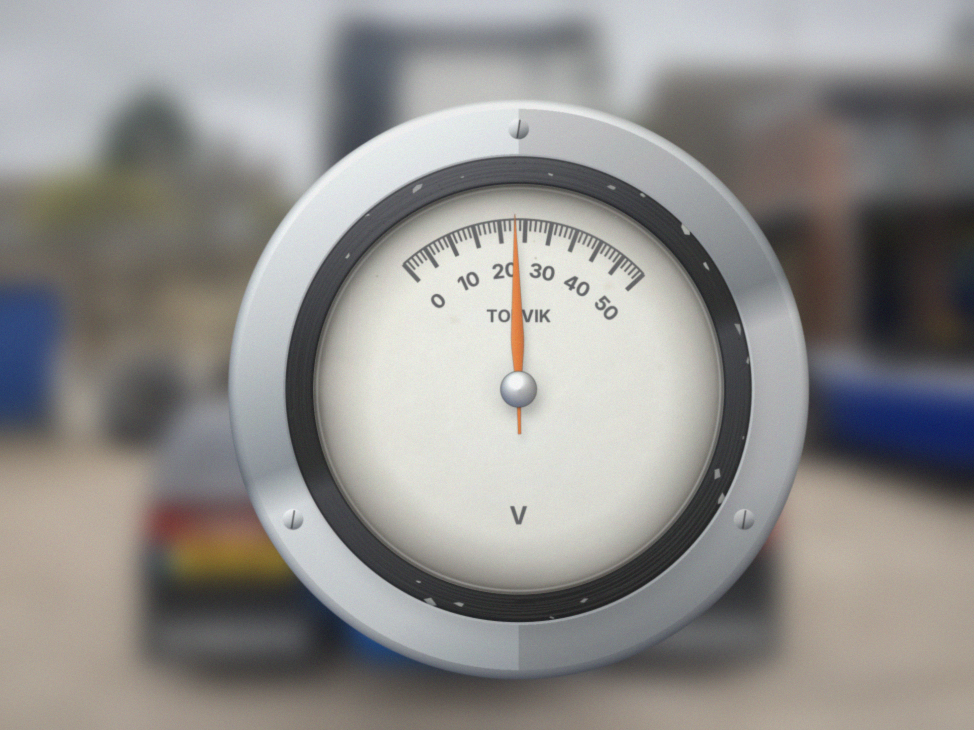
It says 23 V
